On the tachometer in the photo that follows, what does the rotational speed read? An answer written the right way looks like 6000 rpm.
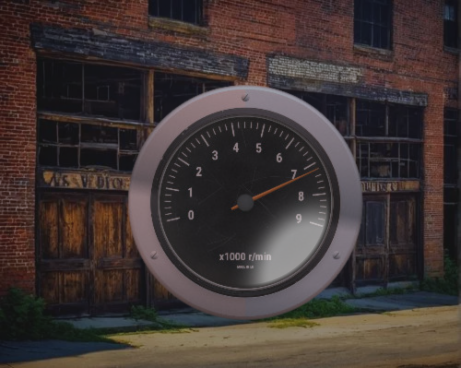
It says 7200 rpm
